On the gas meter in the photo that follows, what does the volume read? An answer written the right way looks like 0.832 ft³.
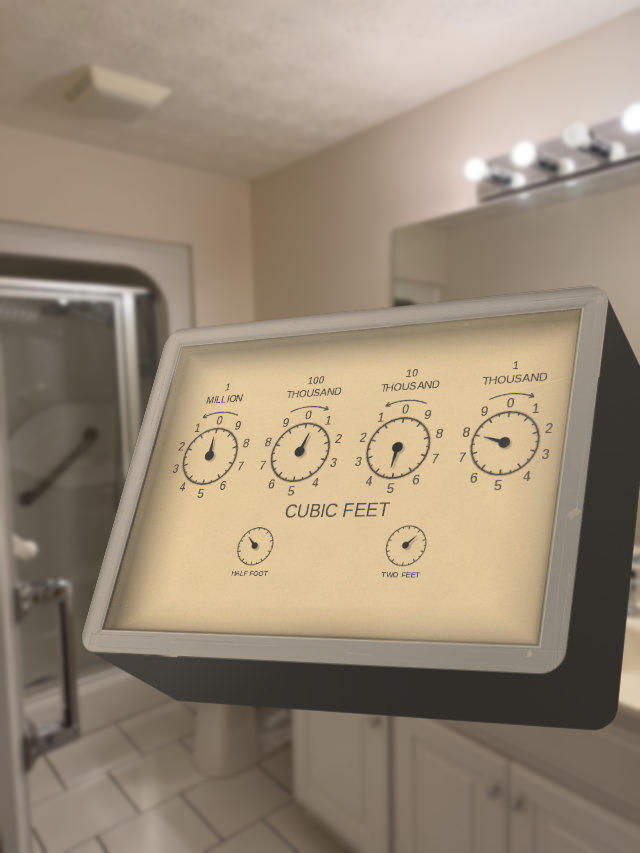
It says 4800 ft³
